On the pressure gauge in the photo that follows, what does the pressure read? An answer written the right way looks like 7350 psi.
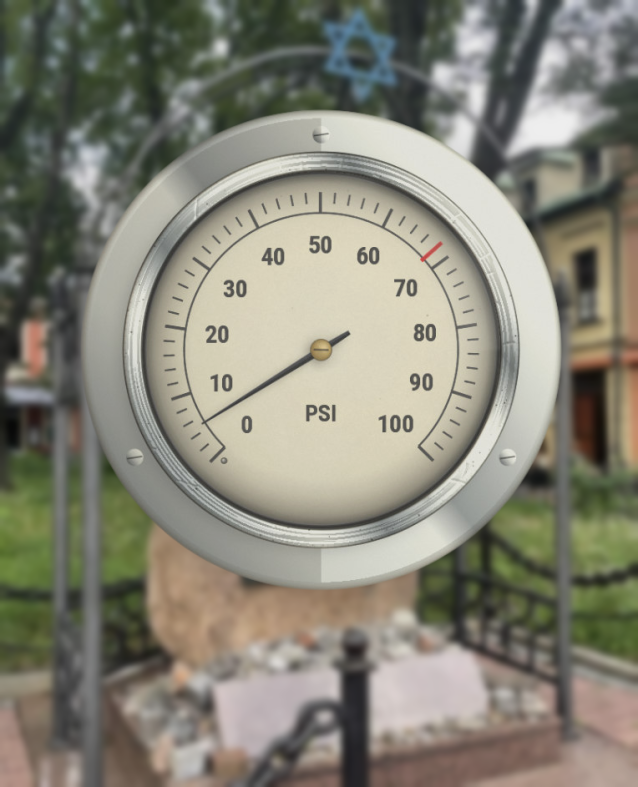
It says 5 psi
